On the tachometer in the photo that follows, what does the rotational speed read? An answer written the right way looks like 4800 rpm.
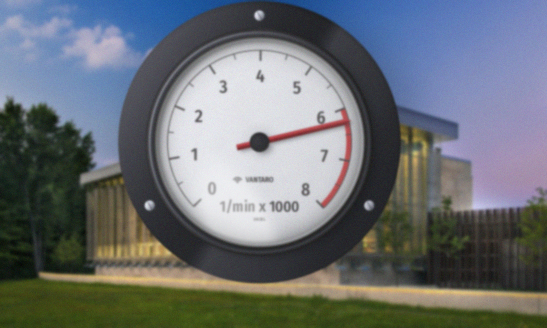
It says 6250 rpm
